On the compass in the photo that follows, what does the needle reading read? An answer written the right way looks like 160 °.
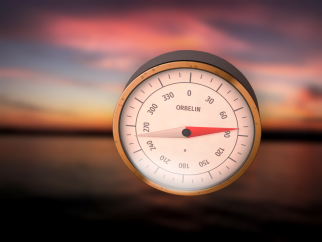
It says 80 °
